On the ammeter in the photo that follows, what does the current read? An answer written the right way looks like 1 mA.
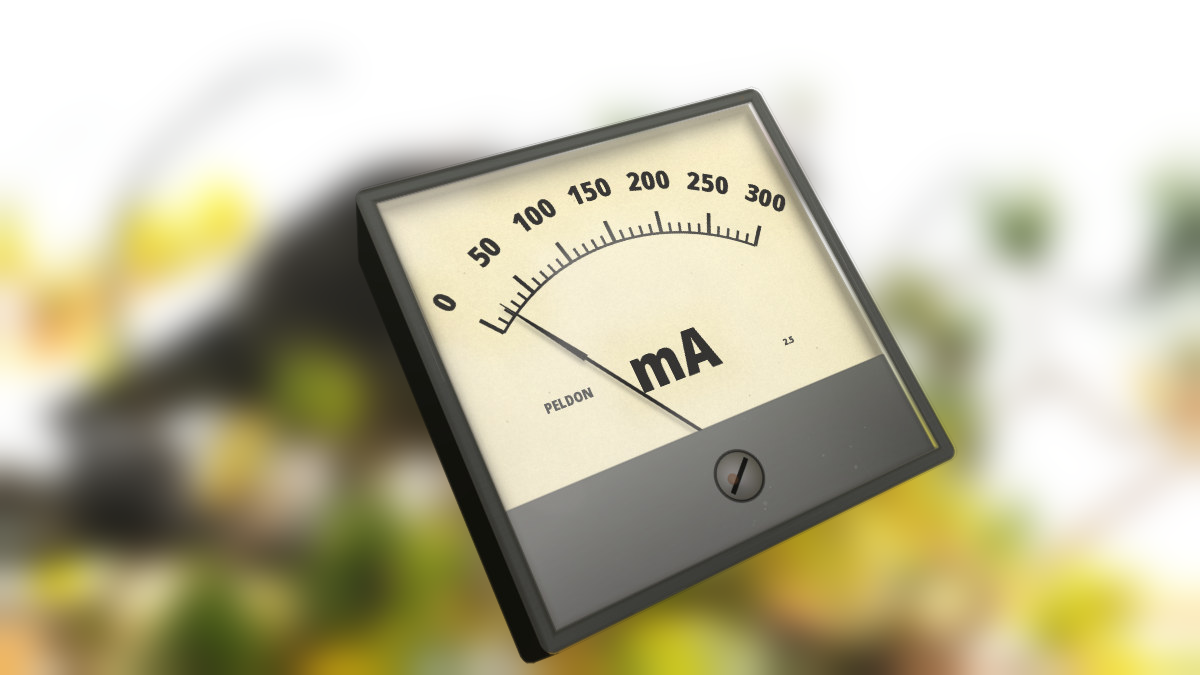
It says 20 mA
